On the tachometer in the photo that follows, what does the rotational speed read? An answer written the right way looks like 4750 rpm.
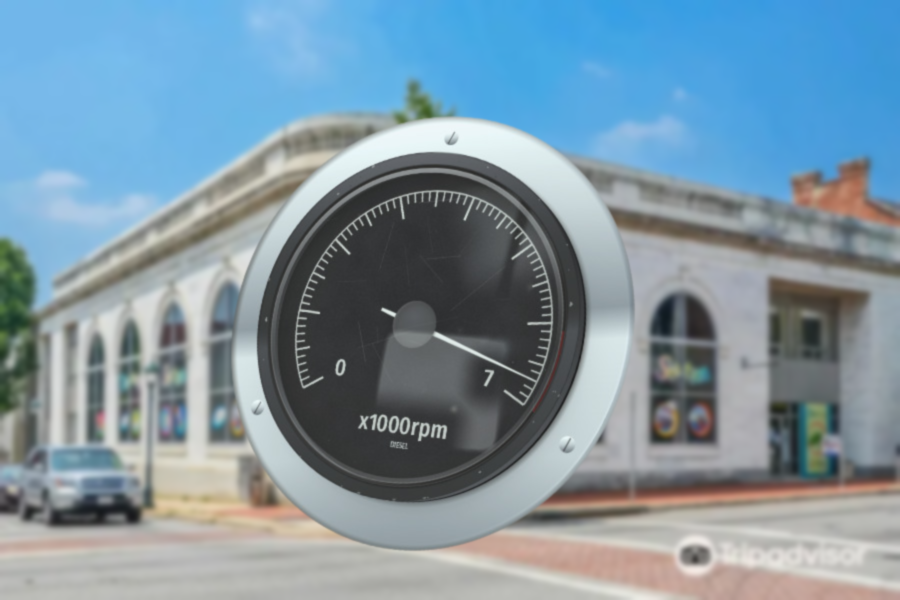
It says 6700 rpm
